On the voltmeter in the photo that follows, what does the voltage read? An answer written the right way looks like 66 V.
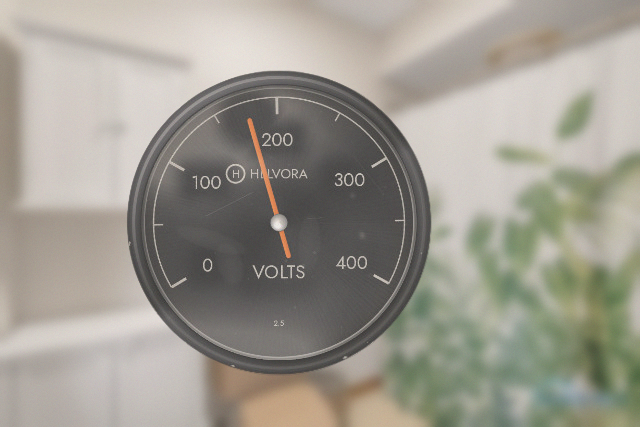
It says 175 V
